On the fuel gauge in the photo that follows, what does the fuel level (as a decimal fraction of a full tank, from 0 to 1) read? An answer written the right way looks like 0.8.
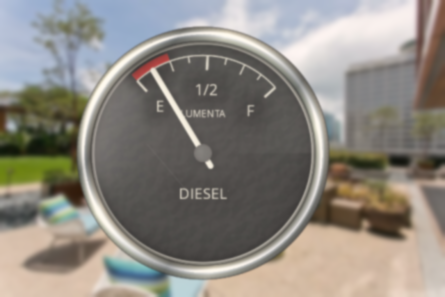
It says 0.125
